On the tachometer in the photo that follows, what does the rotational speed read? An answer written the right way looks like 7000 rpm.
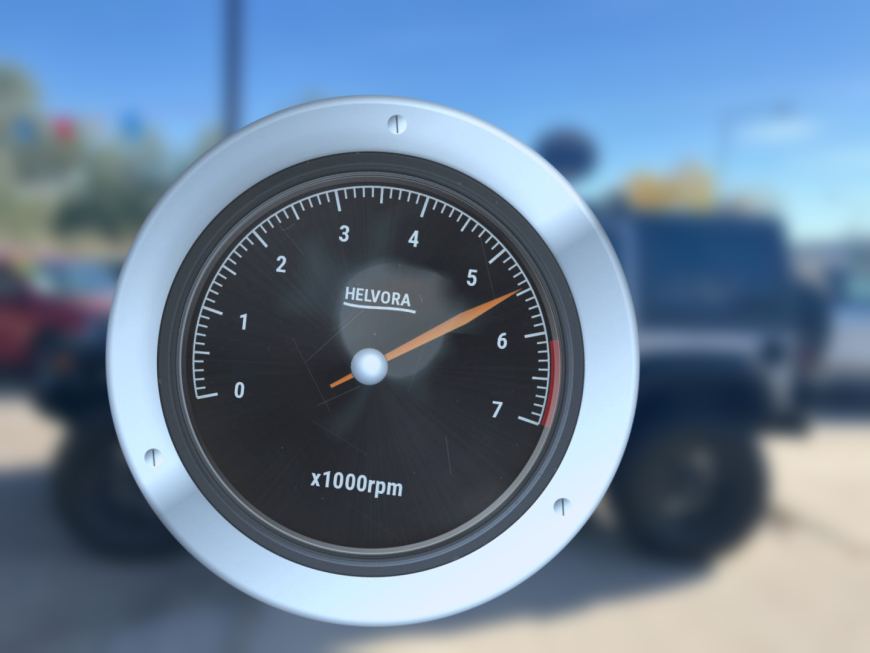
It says 5450 rpm
